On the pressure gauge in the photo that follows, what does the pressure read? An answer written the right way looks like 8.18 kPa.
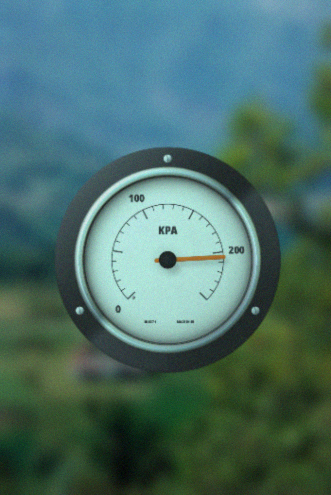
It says 205 kPa
